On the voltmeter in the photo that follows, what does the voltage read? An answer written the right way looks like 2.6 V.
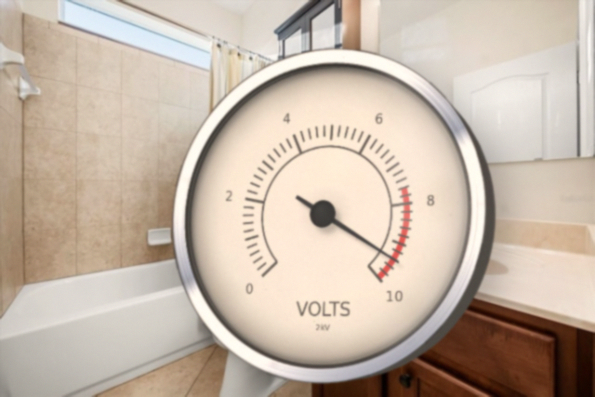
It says 9.4 V
